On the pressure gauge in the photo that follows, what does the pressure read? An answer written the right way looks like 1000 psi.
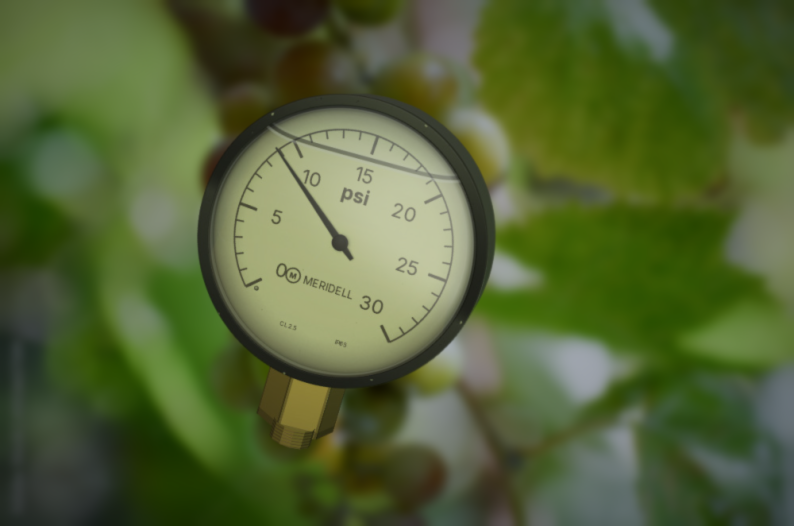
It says 9 psi
